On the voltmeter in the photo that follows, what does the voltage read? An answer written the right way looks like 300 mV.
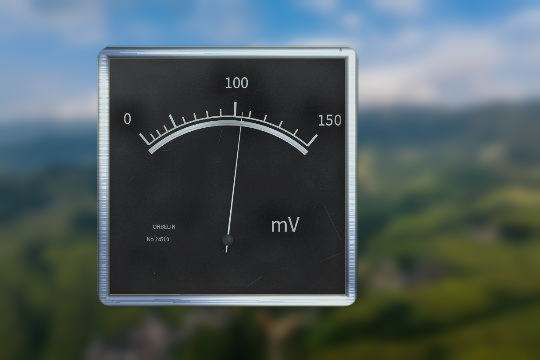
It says 105 mV
